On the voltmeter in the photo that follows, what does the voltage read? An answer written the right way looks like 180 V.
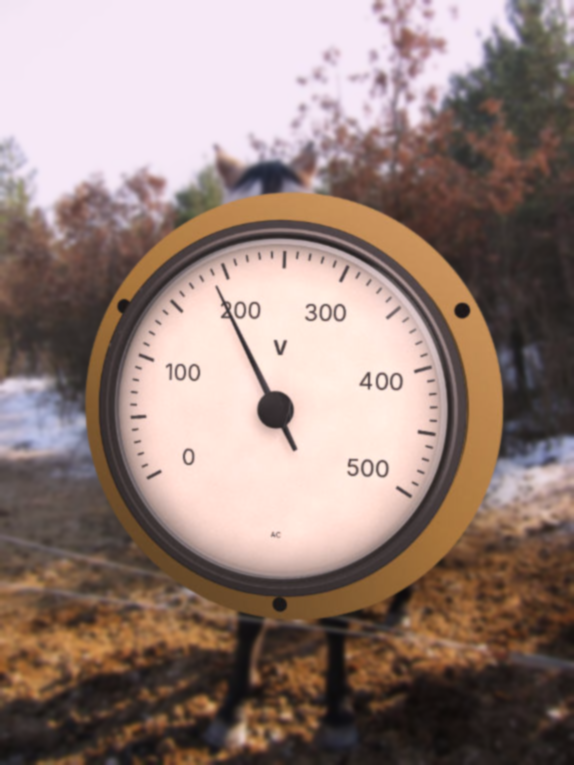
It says 190 V
